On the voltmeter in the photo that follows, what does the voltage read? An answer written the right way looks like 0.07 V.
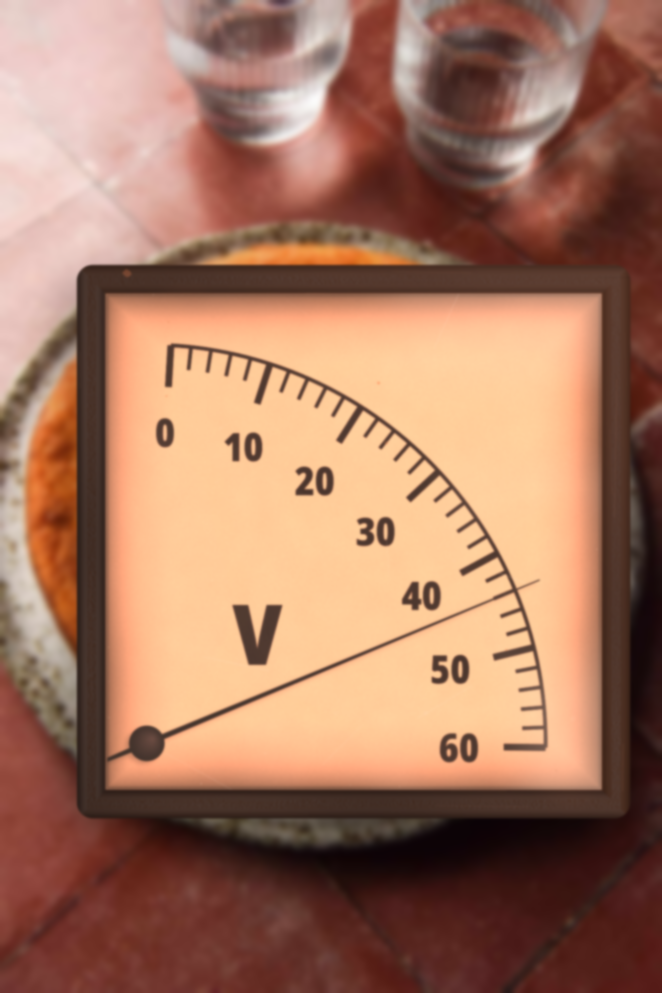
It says 44 V
